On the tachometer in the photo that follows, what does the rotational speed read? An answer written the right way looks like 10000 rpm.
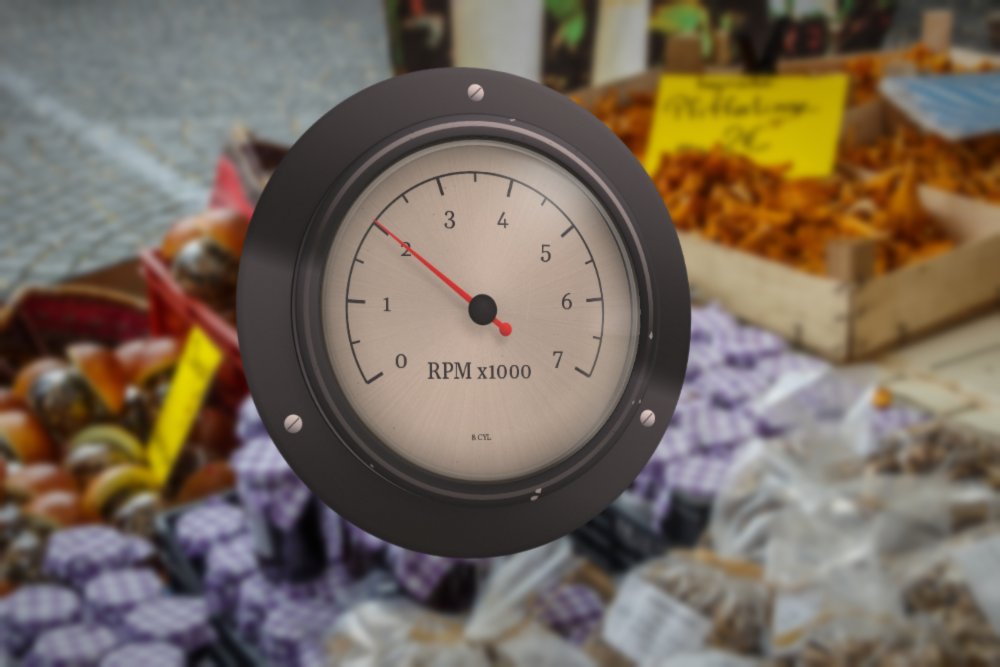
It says 2000 rpm
